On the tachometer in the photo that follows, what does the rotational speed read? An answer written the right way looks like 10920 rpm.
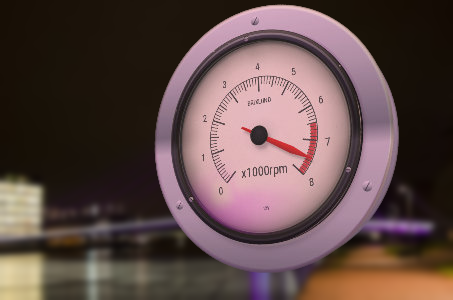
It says 7500 rpm
